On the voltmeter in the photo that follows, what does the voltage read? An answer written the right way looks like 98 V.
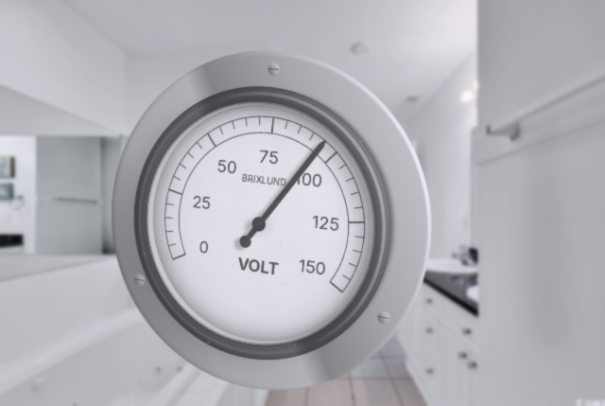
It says 95 V
